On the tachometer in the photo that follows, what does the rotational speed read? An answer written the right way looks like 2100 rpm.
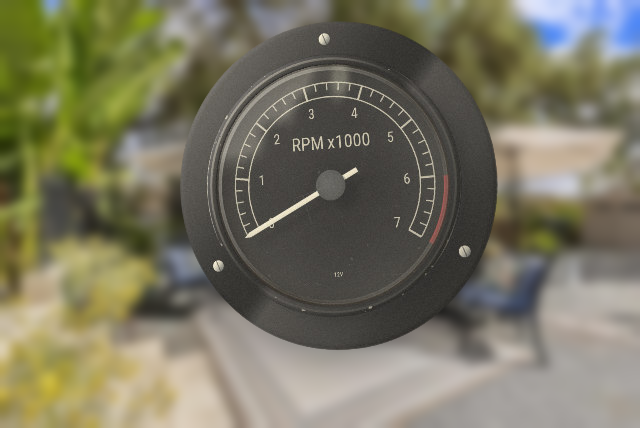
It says 0 rpm
